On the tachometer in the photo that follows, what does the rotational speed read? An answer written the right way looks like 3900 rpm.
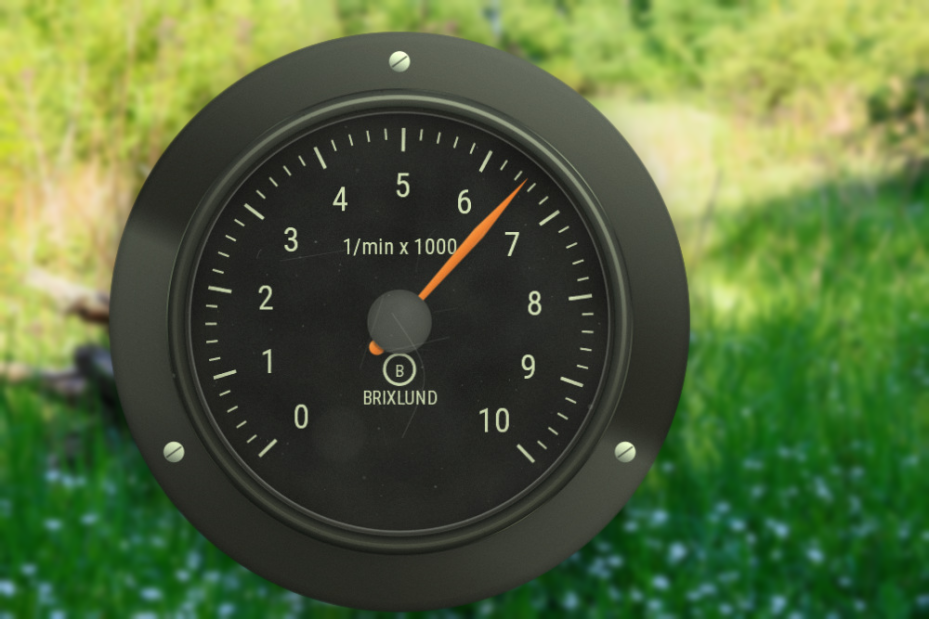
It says 6500 rpm
